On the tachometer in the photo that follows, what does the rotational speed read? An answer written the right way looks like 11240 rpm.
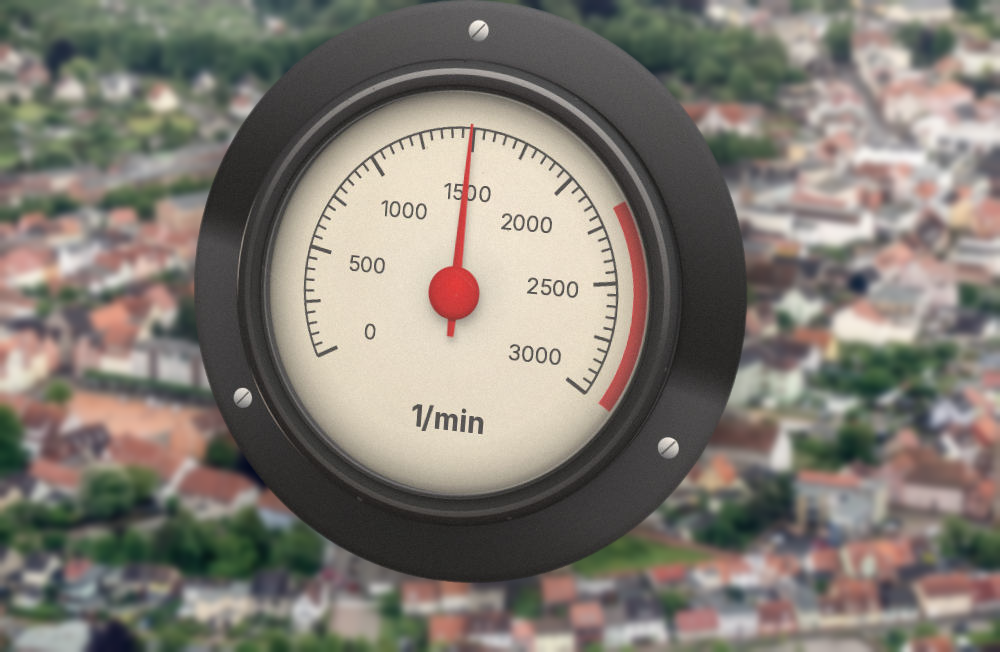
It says 1500 rpm
